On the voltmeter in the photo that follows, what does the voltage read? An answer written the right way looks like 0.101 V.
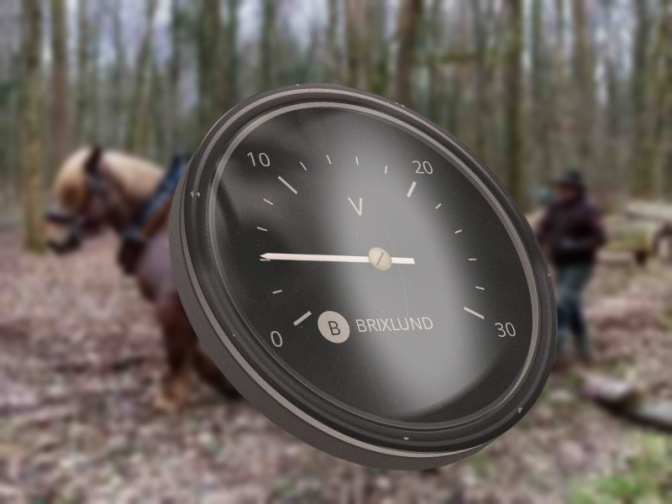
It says 4 V
